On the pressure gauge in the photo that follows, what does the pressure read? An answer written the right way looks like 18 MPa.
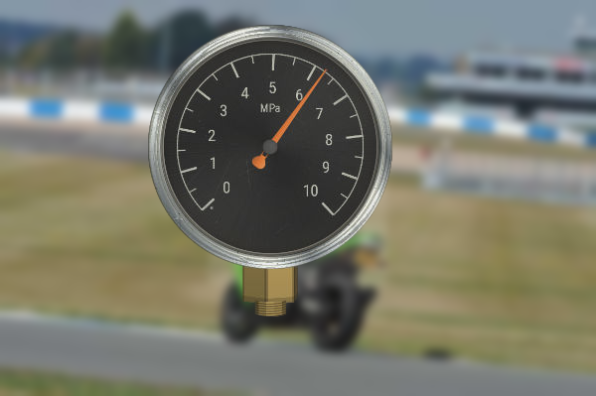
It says 6.25 MPa
